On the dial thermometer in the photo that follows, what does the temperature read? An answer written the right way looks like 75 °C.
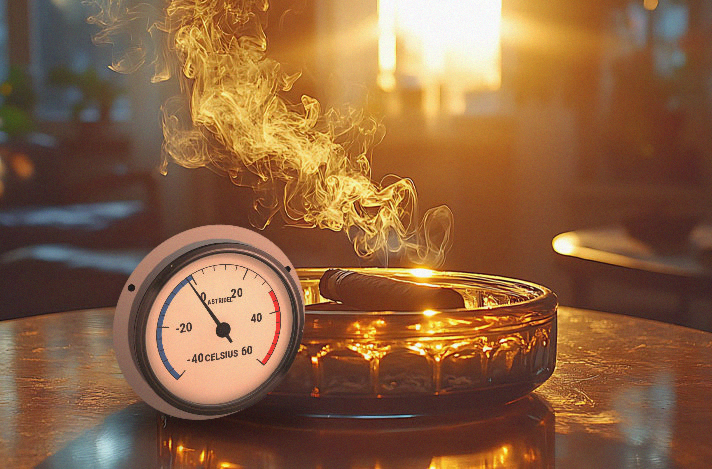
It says -2 °C
